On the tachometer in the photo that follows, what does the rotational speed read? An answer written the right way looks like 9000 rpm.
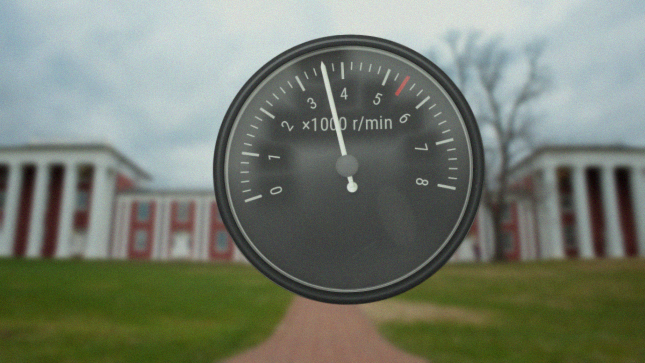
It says 3600 rpm
